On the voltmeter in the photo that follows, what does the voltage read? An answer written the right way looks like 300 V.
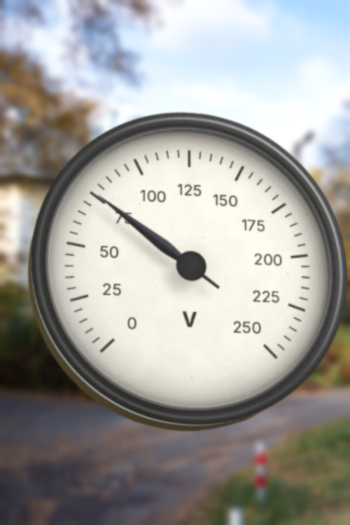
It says 75 V
